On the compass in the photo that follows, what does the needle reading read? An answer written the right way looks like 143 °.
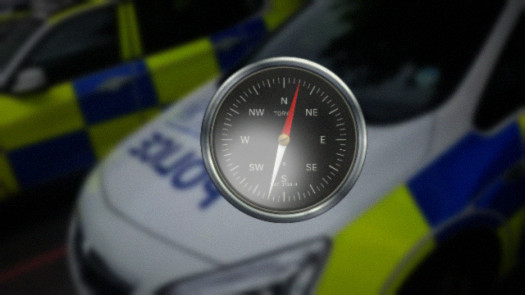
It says 15 °
